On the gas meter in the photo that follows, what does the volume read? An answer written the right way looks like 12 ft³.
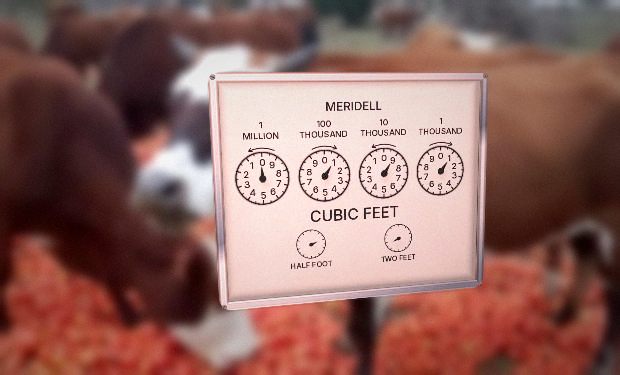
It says 9100 ft³
